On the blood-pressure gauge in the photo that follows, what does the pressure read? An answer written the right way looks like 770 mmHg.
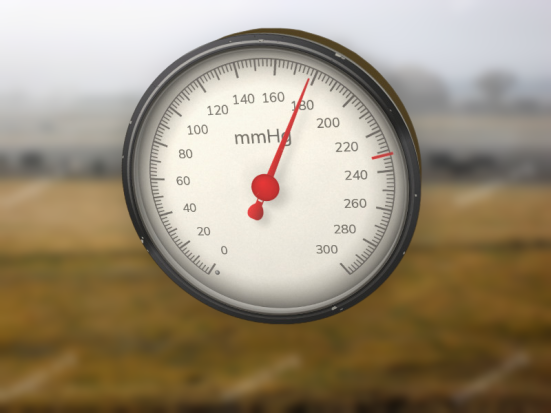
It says 178 mmHg
